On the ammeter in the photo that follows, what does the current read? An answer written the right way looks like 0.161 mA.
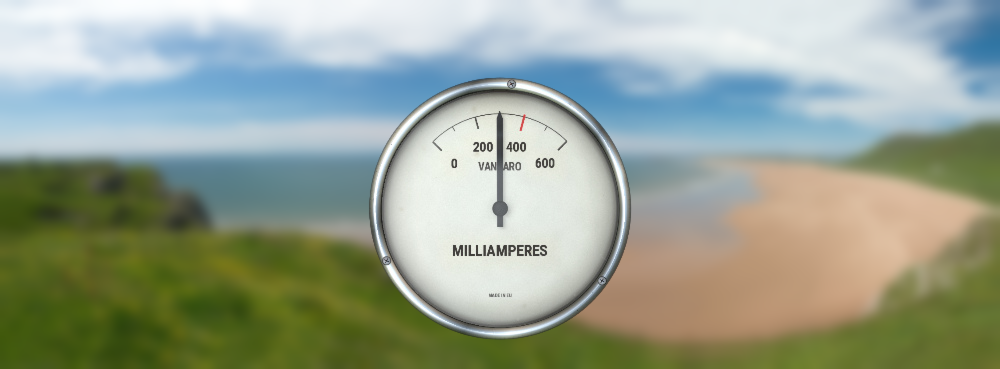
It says 300 mA
